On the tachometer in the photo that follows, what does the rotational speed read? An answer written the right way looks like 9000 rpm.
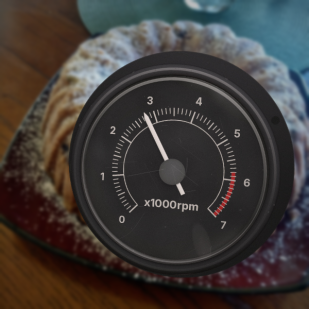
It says 2800 rpm
